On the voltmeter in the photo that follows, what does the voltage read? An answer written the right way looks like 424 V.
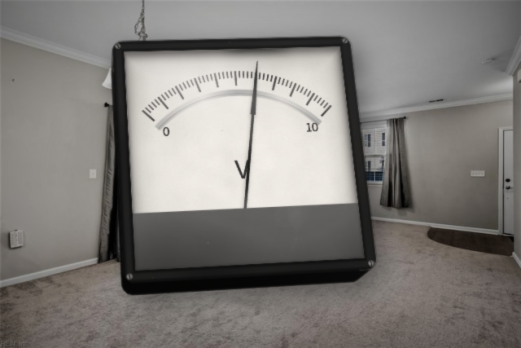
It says 6 V
